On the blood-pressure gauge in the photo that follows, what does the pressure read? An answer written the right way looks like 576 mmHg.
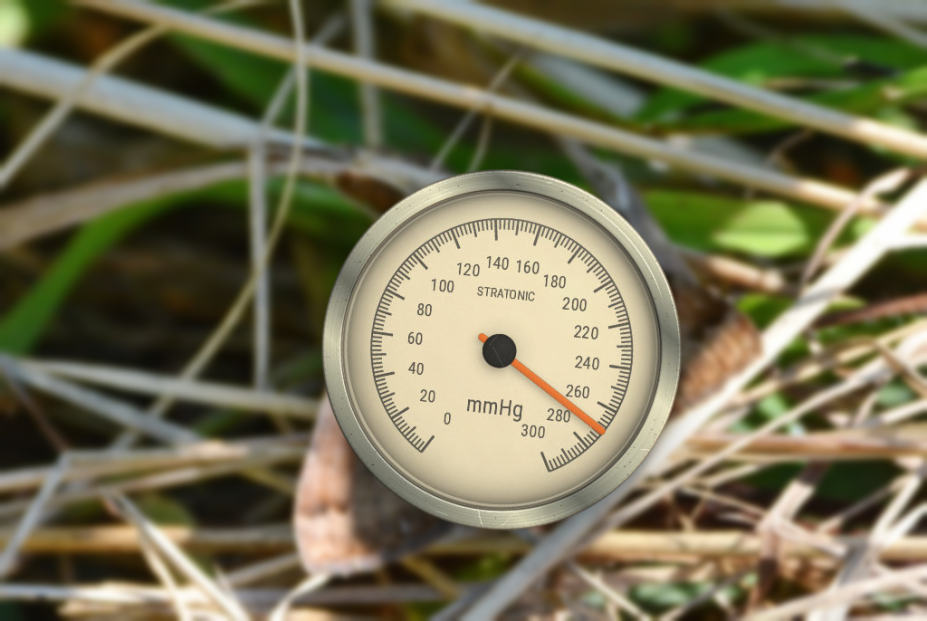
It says 270 mmHg
